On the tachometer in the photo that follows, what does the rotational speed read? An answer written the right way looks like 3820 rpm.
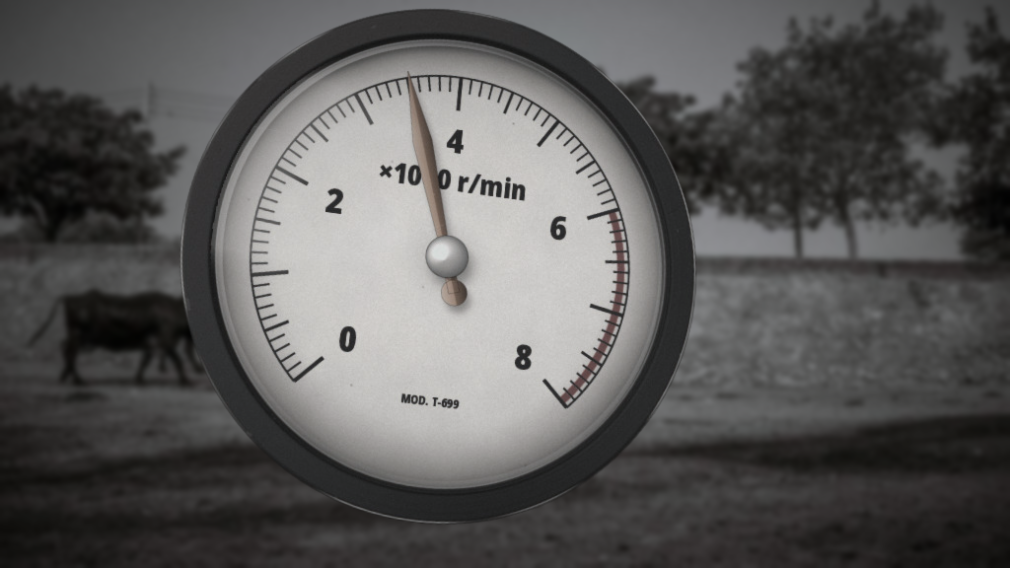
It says 3500 rpm
